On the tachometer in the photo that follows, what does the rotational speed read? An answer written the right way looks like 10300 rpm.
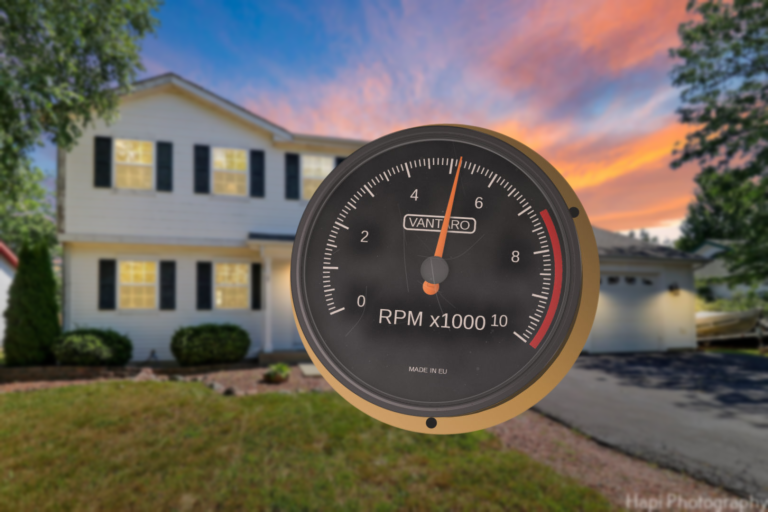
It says 5200 rpm
